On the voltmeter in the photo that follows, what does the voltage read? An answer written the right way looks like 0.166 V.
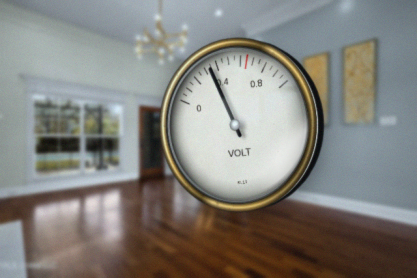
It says 0.35 V
